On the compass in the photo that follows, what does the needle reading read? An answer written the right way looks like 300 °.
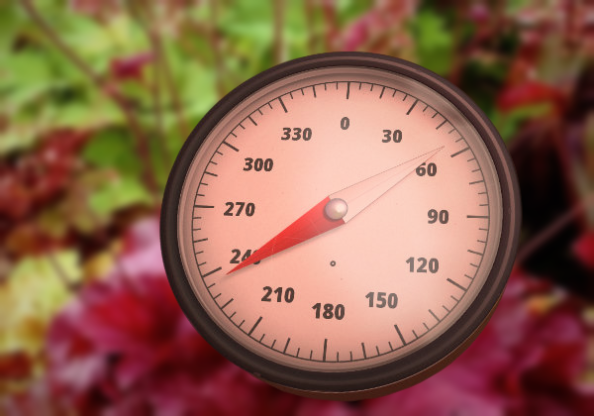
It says 235 °
